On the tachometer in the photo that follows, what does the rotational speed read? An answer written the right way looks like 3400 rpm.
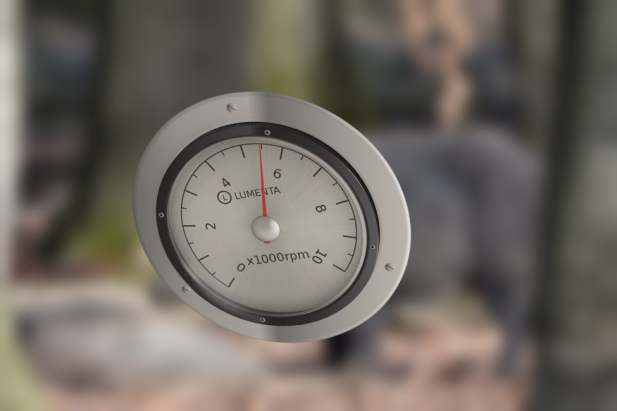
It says 5500 rpm
